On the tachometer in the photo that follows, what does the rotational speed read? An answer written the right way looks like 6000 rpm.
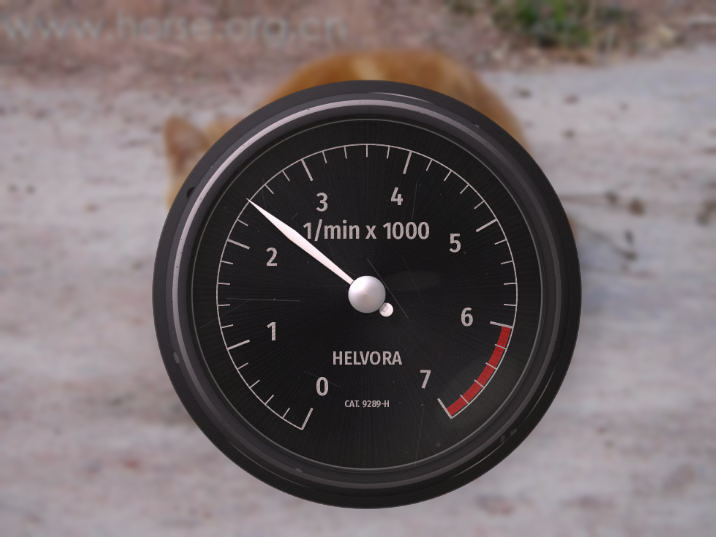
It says 2400 rpm
